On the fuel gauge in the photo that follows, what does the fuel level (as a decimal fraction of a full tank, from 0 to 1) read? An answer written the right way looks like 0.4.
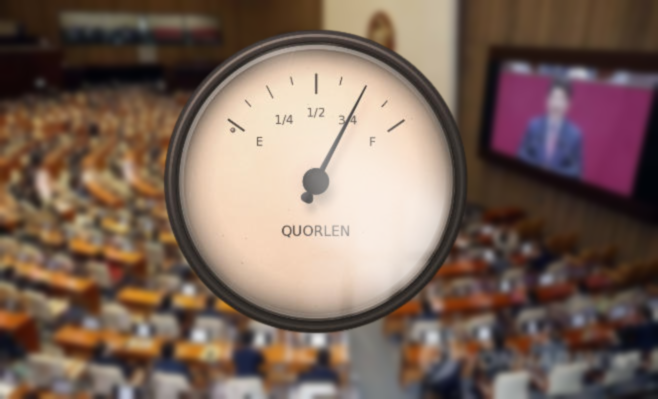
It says 0.75
